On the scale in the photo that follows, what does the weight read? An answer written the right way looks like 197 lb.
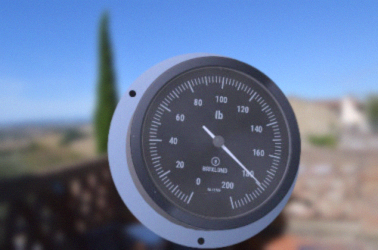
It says 180 lb
